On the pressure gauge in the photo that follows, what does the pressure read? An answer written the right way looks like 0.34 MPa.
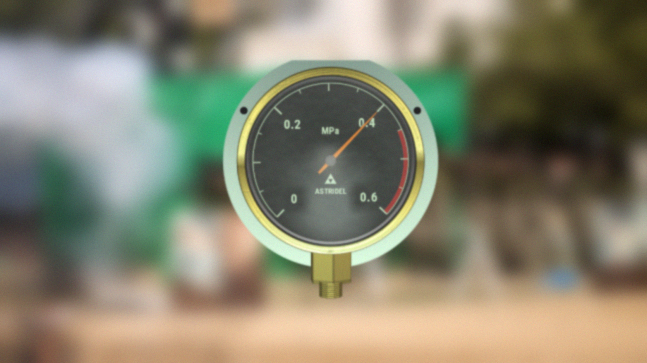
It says 0.4 MPa
